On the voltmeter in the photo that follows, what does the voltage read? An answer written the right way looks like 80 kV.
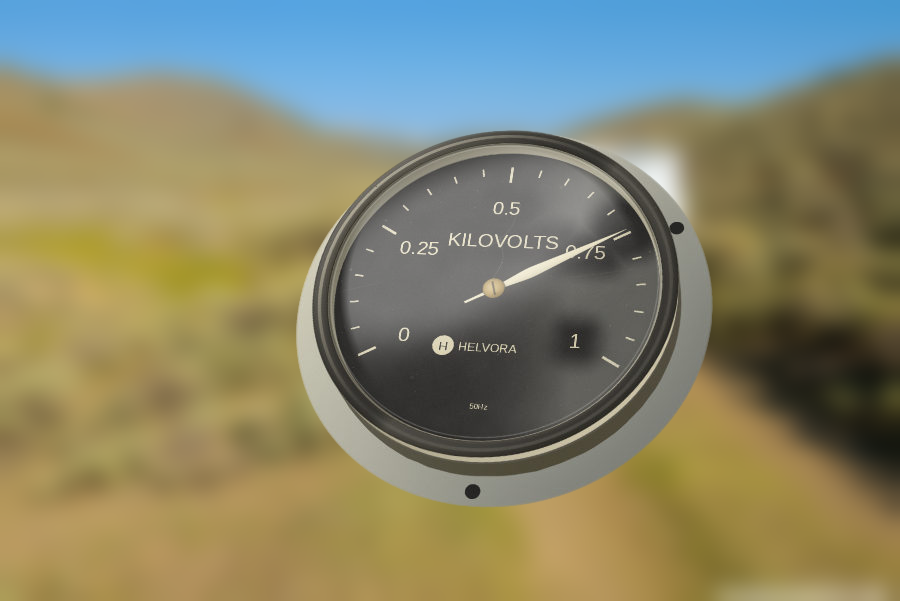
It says 0.75 kV
